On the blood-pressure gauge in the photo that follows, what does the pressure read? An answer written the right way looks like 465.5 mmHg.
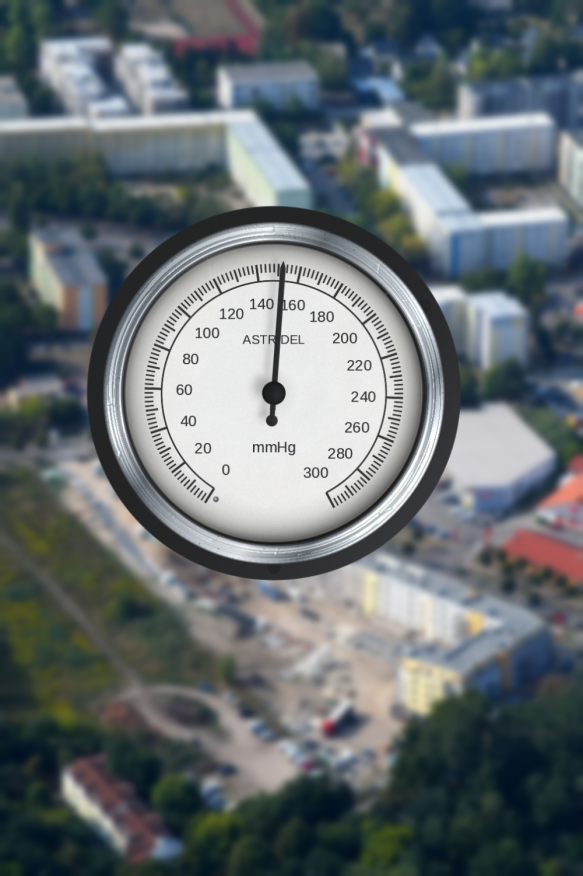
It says 152 mmHg
